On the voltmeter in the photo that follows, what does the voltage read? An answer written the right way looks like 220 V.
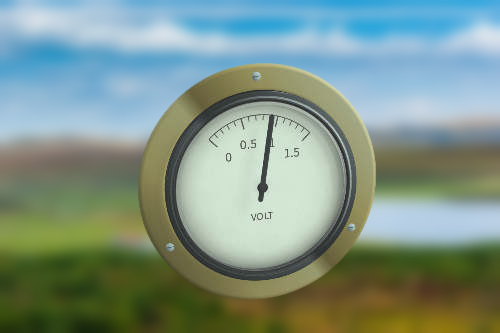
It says 0.9 V
